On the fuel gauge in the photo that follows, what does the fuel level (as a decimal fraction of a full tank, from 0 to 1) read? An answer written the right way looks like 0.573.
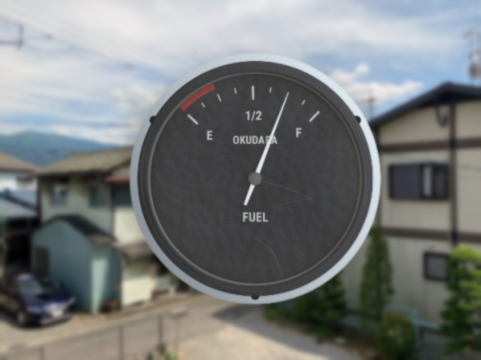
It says 0.75
